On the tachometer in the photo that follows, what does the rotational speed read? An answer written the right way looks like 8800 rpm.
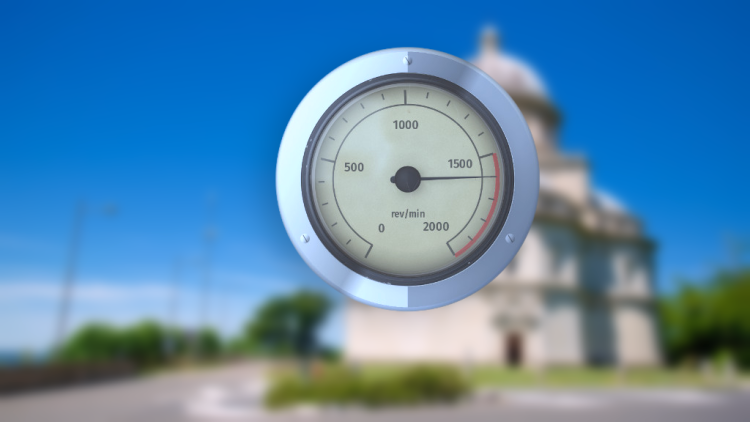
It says 1600 rpm
